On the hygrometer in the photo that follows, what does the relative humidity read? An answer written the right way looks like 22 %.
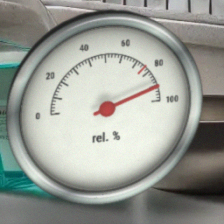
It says 90 %
